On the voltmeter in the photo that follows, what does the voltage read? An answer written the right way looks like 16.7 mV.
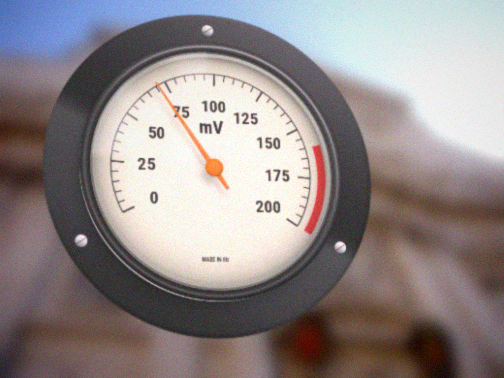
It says 70 mV
